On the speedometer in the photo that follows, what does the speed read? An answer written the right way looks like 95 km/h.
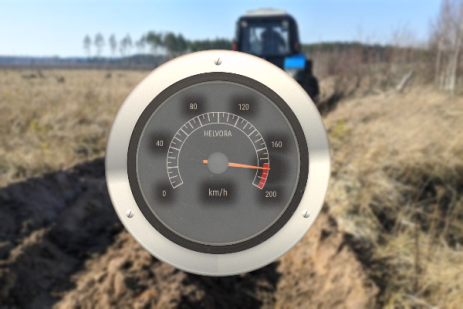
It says 180 km/h
